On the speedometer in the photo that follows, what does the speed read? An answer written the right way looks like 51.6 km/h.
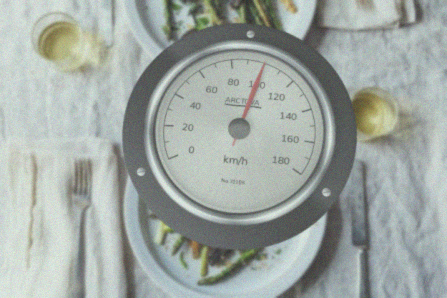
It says 100 km/h
